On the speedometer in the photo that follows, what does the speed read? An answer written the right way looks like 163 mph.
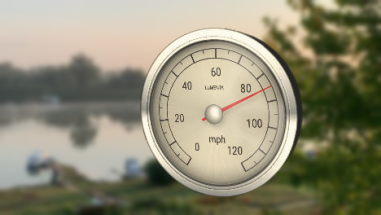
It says 85 mph
